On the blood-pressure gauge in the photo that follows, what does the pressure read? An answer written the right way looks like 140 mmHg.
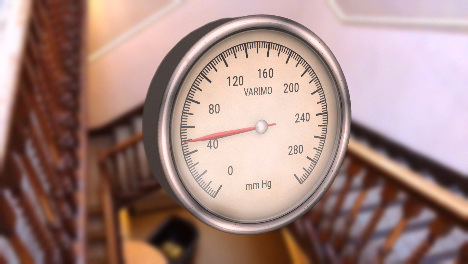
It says 50 mmHg
